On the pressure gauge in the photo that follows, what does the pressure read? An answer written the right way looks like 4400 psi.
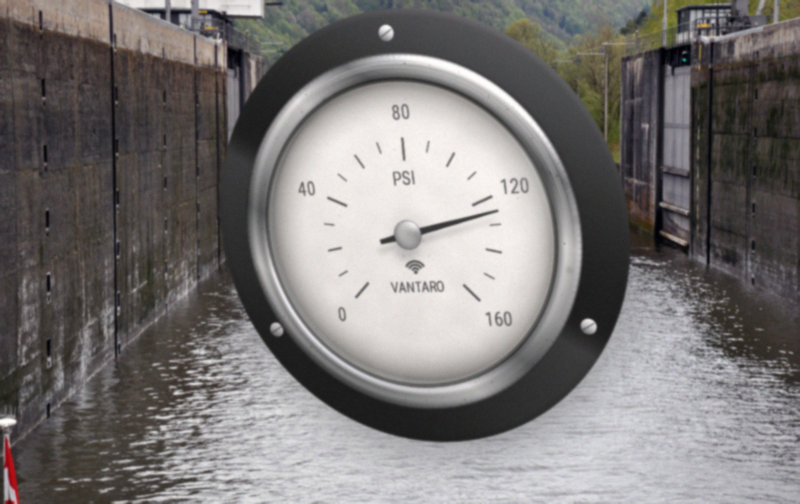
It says 125 psi
